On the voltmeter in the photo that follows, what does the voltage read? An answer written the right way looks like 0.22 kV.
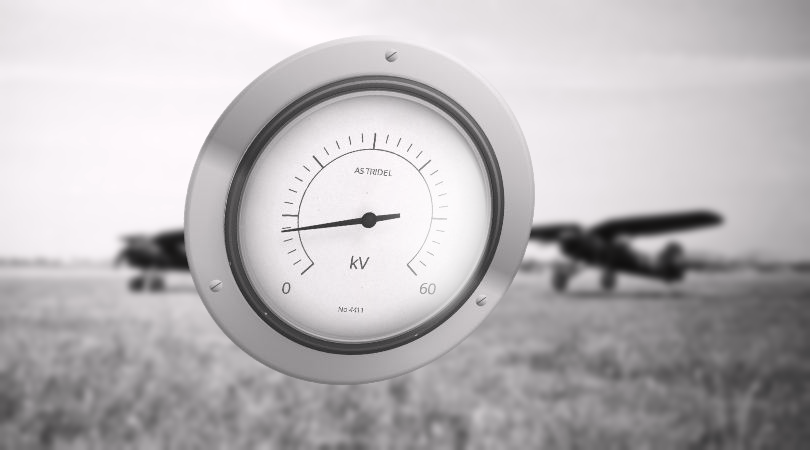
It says 8 kV
